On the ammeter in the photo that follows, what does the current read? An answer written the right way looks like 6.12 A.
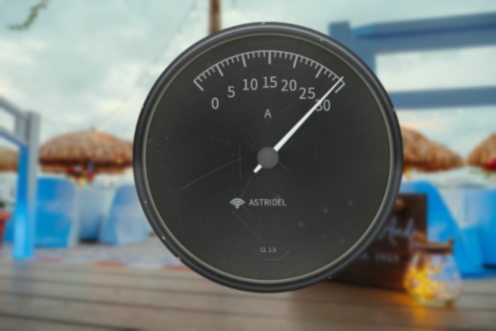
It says 29 A
